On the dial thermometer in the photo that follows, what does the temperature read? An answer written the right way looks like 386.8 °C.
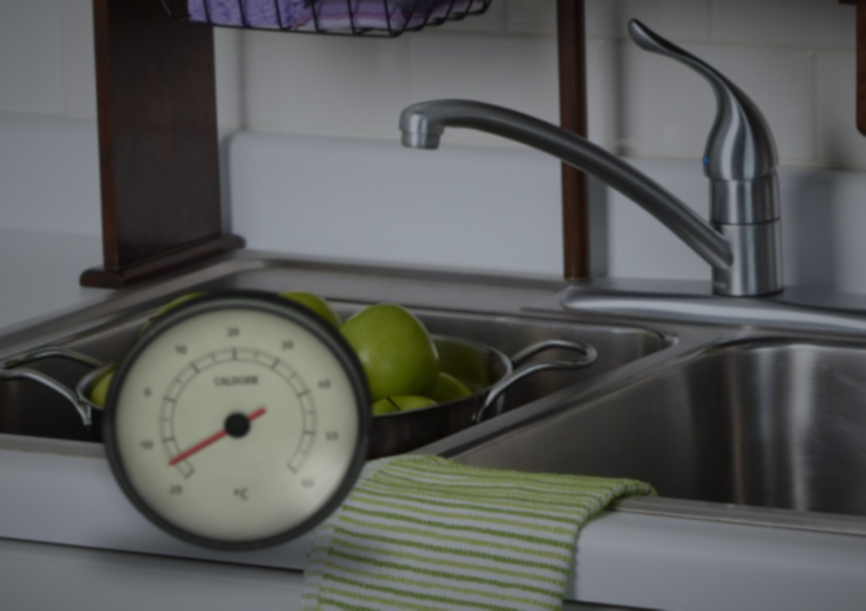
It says -15 °C
